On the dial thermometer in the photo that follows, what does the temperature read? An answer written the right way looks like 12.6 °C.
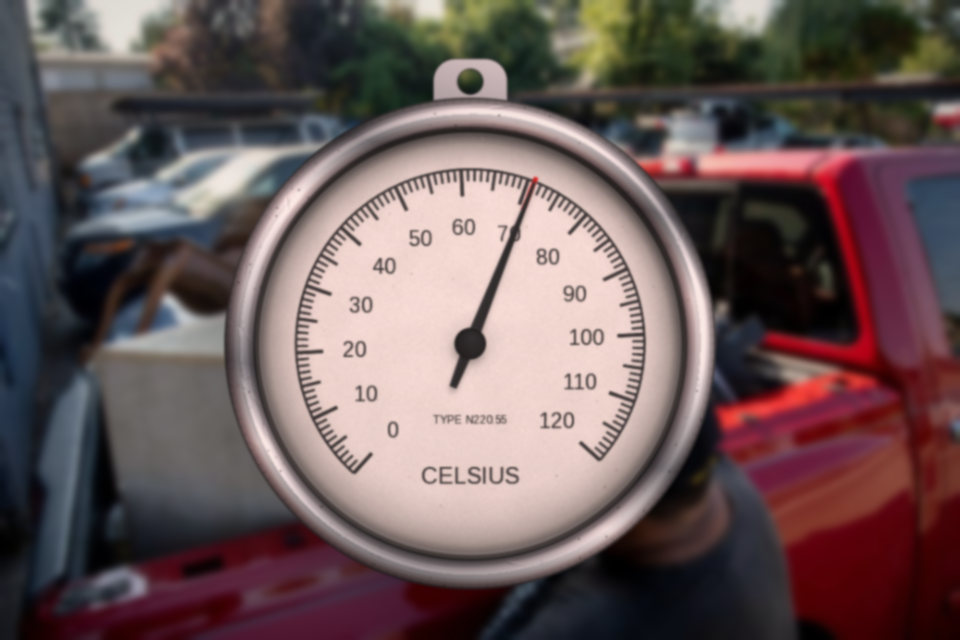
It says 71 °C
